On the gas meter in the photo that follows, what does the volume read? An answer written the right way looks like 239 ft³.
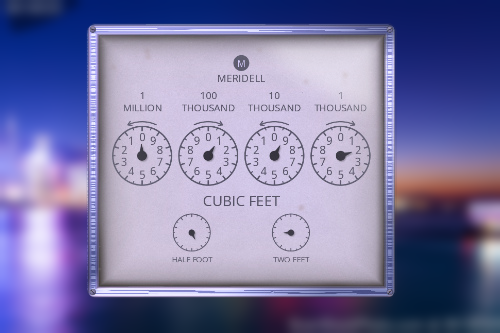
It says 9200 ft³
